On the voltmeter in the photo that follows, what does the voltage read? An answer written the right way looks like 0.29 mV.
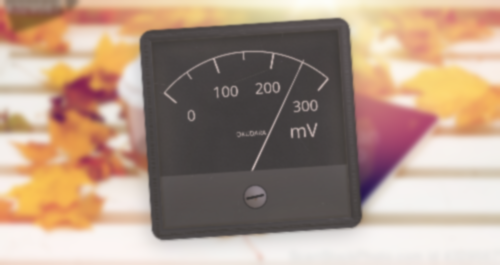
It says 250 mV
